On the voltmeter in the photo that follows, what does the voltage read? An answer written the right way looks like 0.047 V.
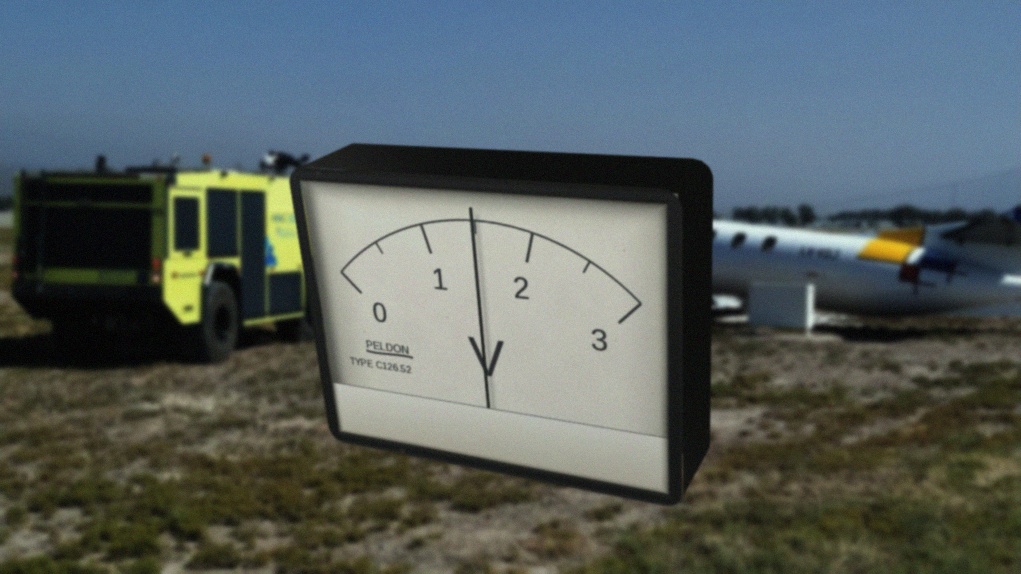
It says 1.5 V
